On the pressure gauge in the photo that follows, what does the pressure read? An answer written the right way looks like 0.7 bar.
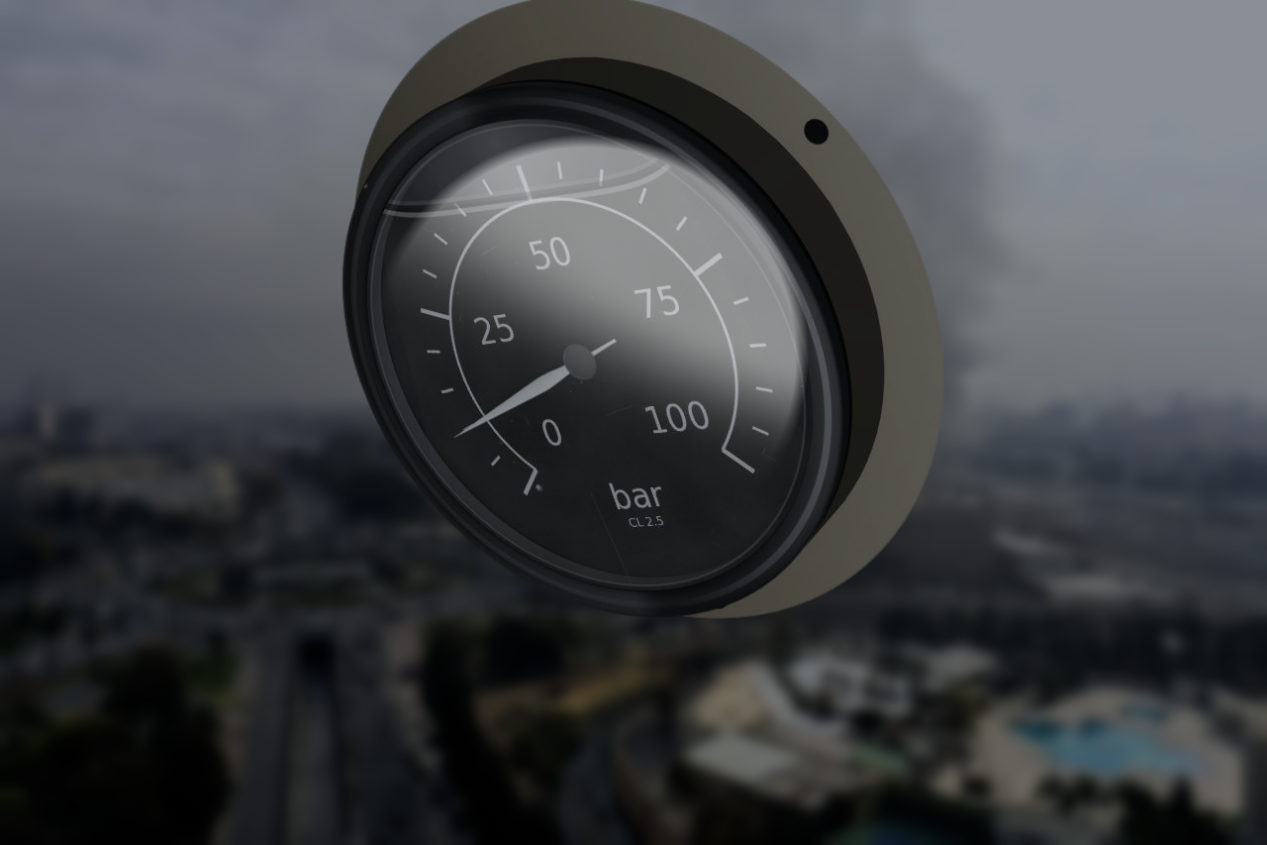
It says 10 bar
